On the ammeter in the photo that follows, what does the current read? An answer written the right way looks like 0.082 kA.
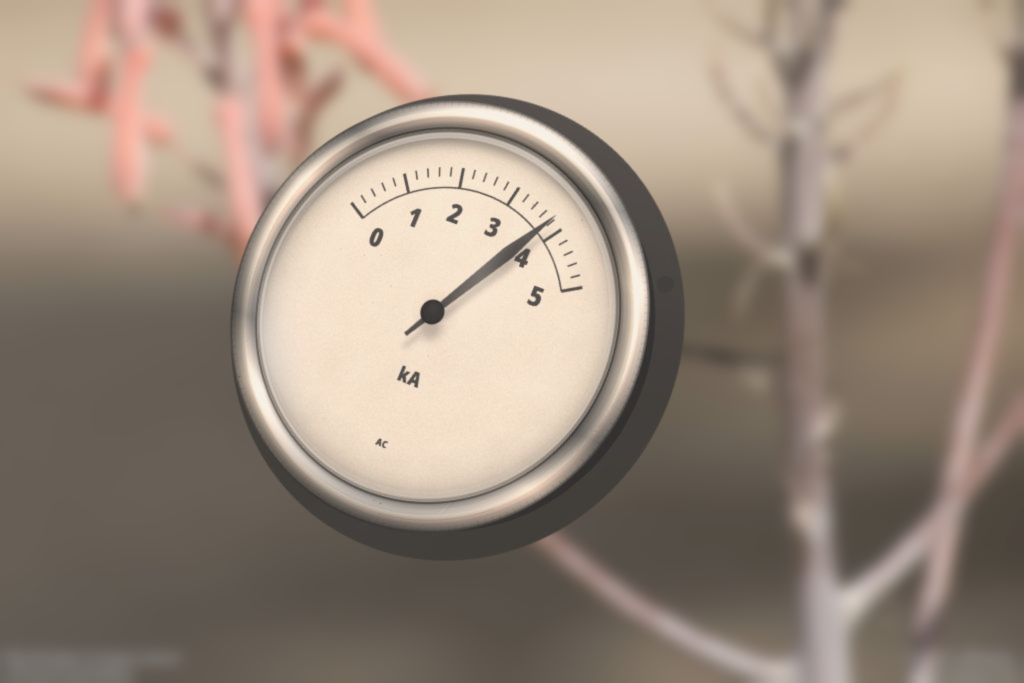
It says 3.8 kA
